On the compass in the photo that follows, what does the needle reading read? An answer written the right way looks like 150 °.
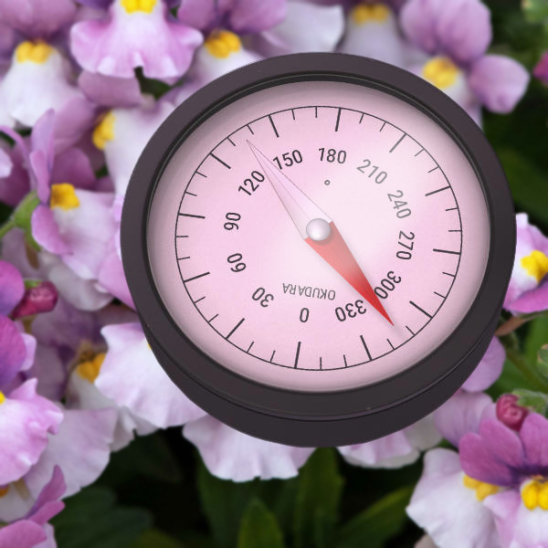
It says 315 °
